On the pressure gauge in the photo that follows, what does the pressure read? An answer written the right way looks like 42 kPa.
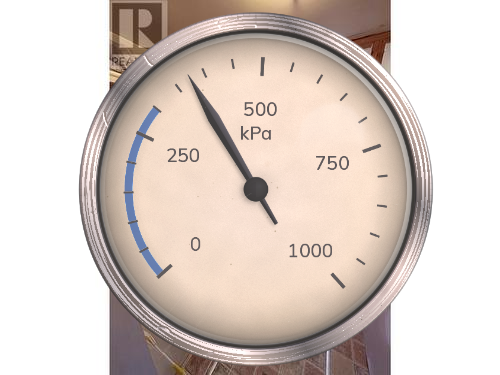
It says 375 kPa
